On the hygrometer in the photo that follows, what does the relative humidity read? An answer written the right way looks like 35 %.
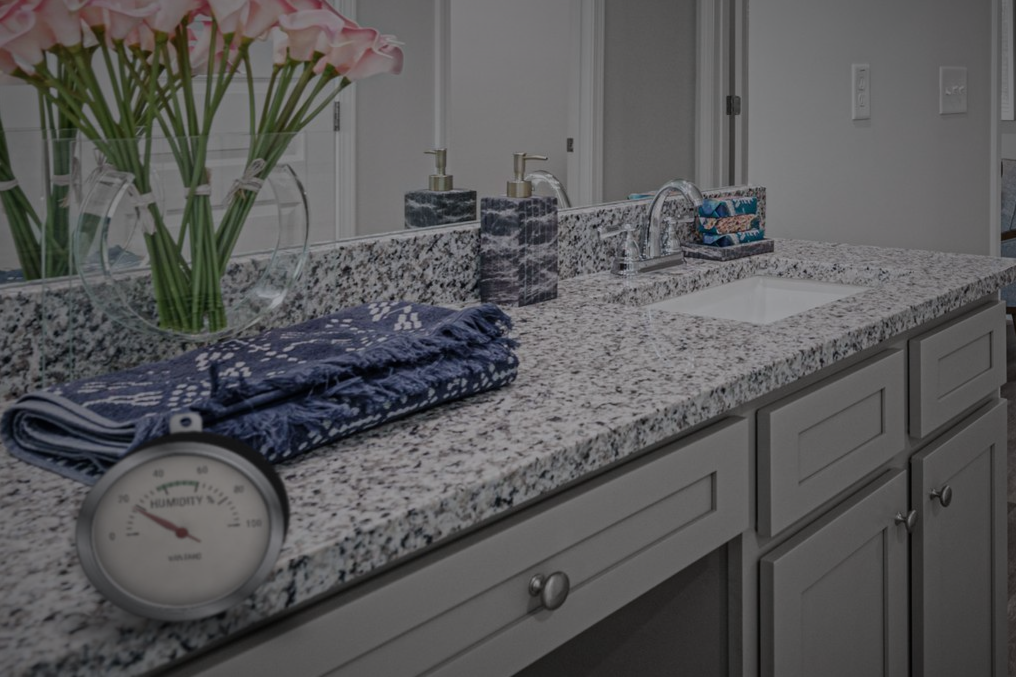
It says 20 %
